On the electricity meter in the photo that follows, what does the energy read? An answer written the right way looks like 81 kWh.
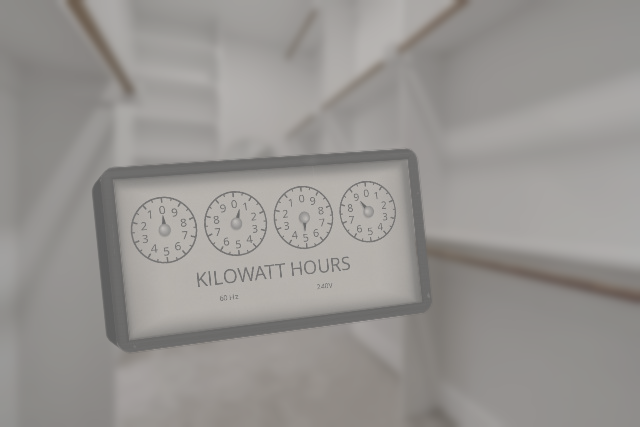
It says 49 kWh
